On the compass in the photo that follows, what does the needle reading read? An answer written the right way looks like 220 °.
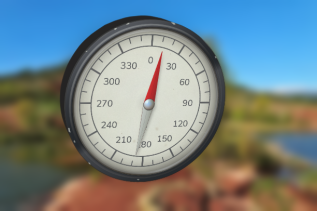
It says 10 °
